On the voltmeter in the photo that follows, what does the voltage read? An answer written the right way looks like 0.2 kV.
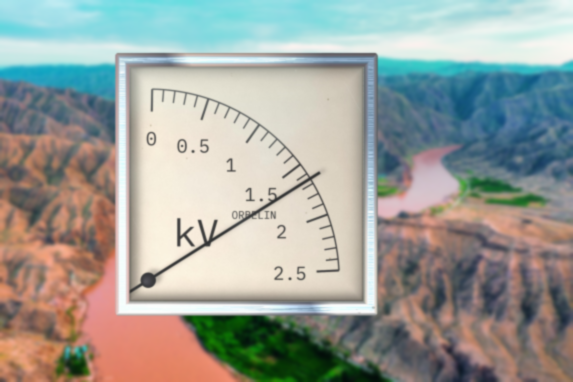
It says 1.65 kV
